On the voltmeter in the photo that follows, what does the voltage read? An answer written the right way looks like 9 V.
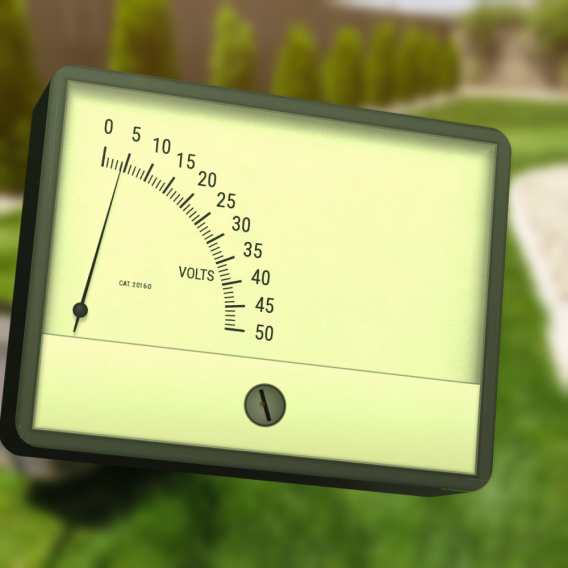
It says 4 V
